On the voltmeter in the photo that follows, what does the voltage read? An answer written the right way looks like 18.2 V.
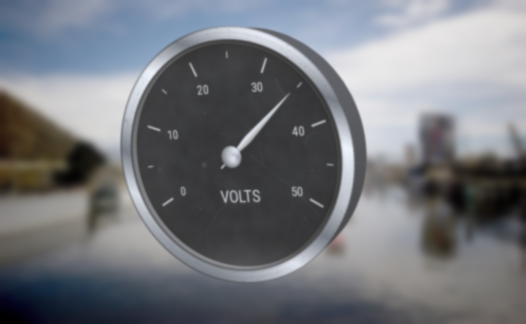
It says 35 V
